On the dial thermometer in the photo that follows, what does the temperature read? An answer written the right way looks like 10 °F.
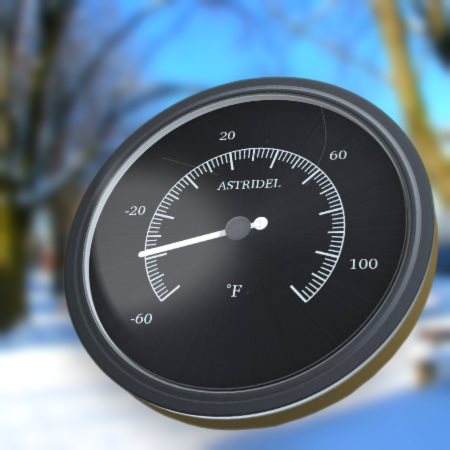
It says -40 °F
